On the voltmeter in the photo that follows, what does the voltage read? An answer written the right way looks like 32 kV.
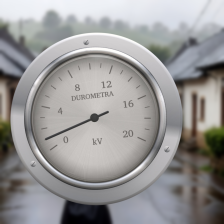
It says 1 kV
